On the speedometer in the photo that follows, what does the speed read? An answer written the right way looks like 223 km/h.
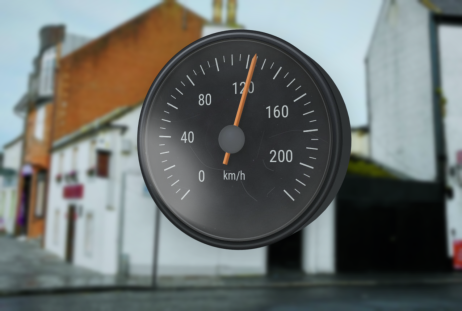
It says 125 km/h
